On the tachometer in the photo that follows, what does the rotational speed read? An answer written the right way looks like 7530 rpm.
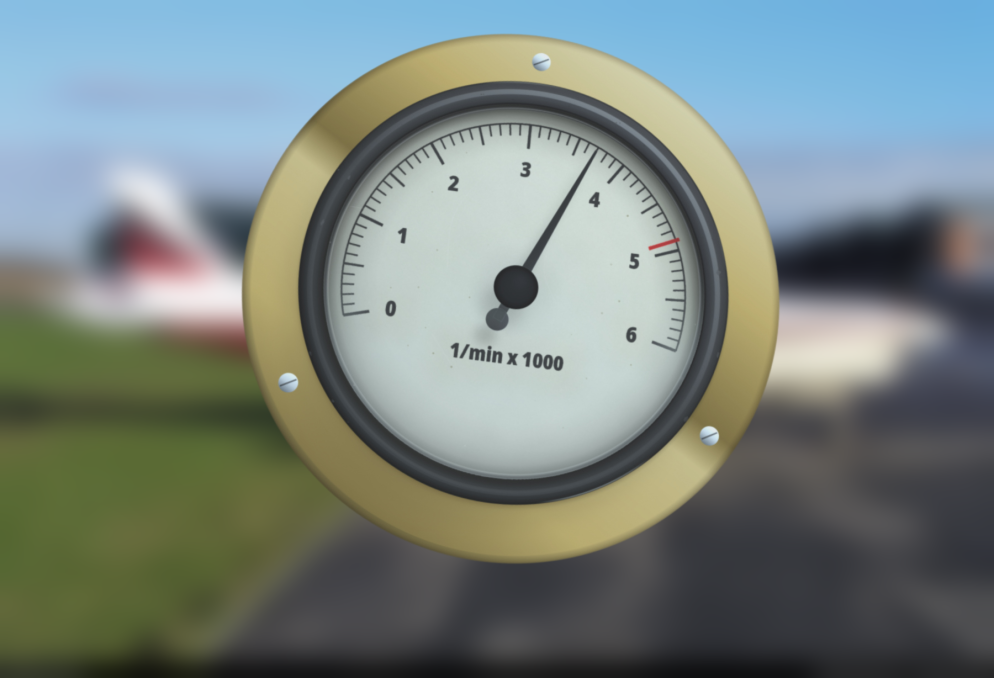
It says 3700 rpm
